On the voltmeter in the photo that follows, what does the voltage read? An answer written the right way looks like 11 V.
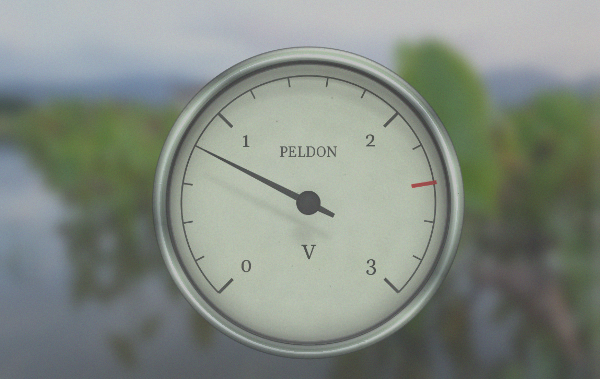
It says 0.8 V
